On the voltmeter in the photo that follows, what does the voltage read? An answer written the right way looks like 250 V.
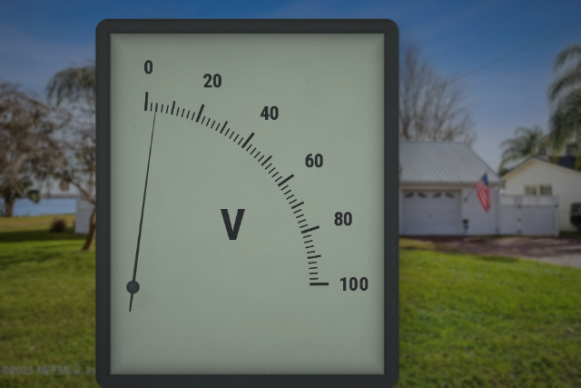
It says 4 V
